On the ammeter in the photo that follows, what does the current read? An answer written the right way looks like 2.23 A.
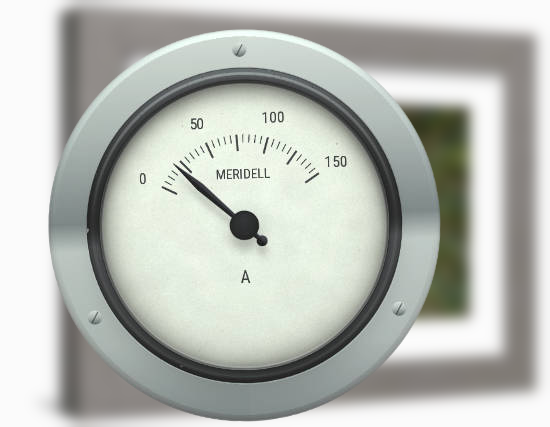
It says 20 A
